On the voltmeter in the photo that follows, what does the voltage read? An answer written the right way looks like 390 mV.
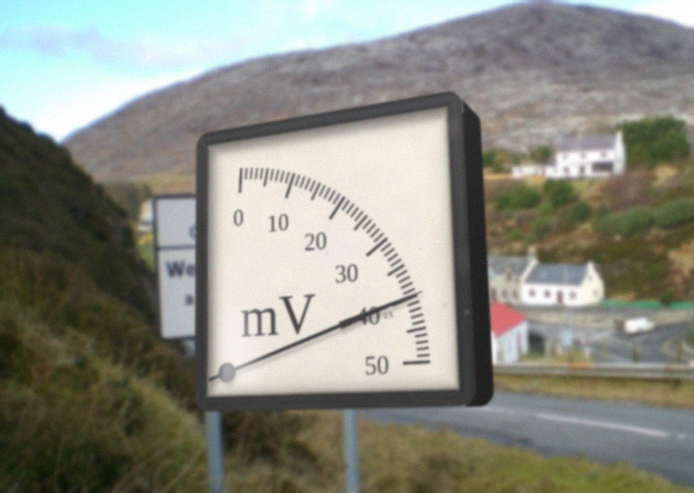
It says 40 mV
